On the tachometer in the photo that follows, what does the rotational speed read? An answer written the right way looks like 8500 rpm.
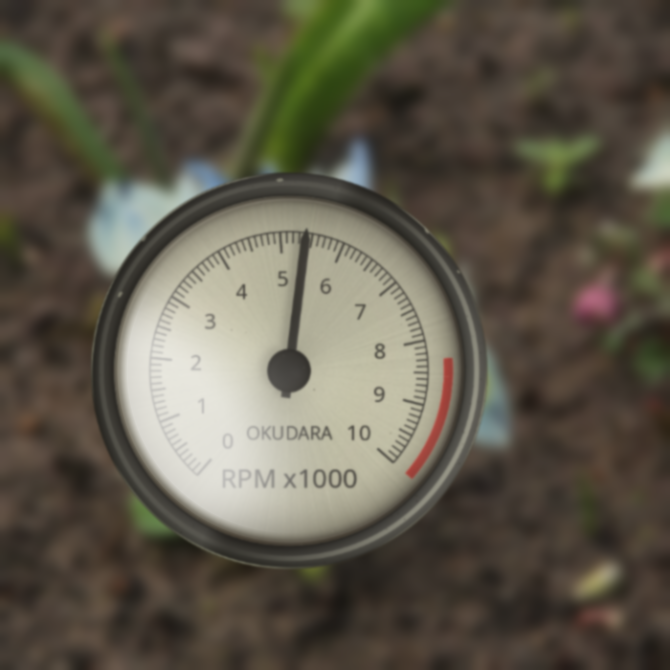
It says 5400 rpm
